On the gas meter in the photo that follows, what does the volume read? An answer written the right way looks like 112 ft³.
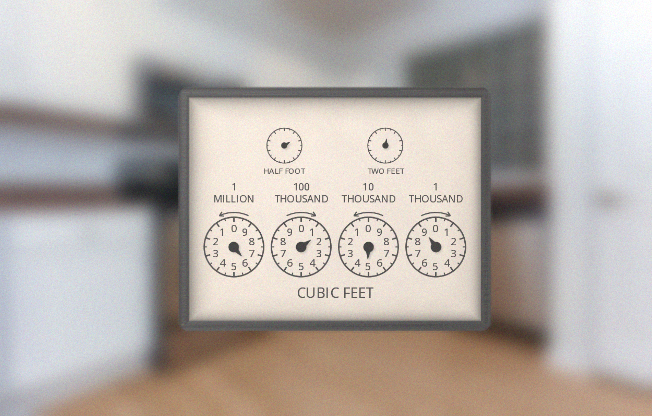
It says 614900 ft³
